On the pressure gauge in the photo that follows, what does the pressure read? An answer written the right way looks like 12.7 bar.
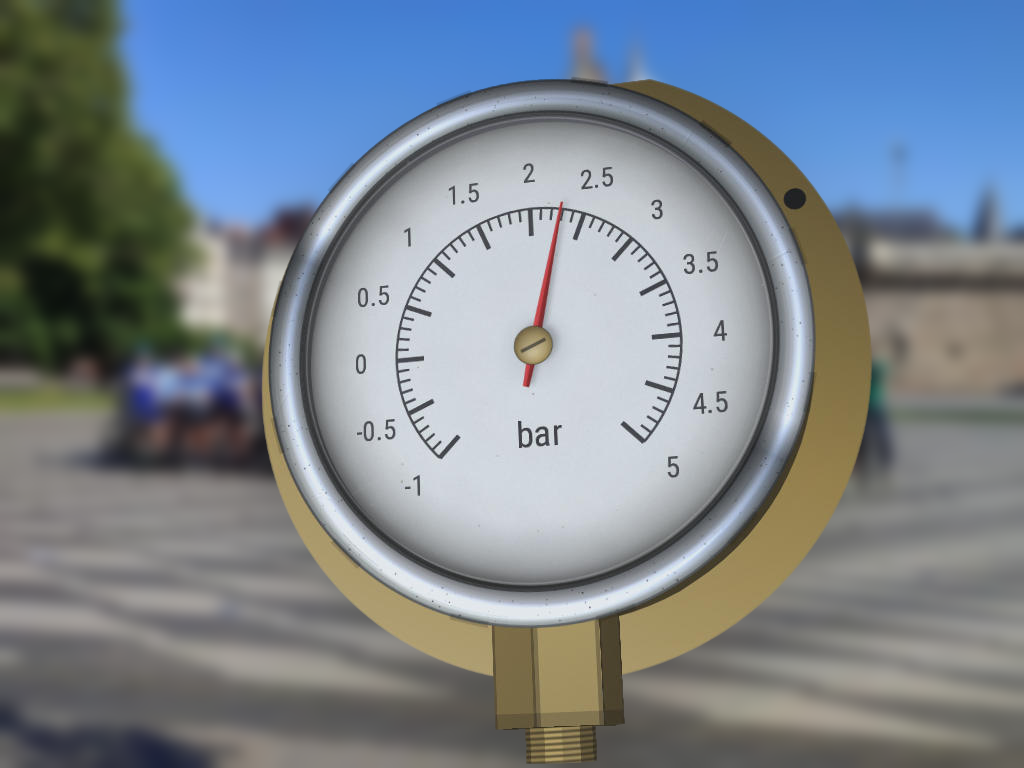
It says 2.3 bar
